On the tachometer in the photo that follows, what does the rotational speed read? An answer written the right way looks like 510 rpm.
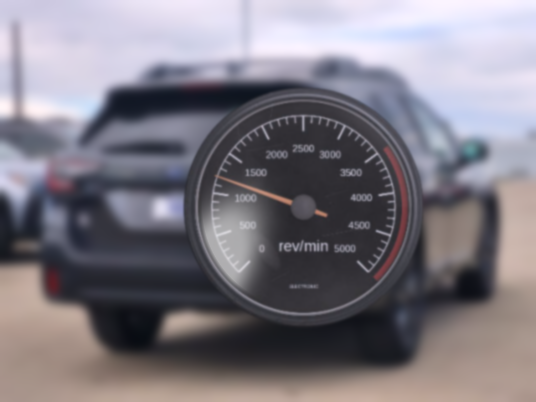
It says 1200 rpm
